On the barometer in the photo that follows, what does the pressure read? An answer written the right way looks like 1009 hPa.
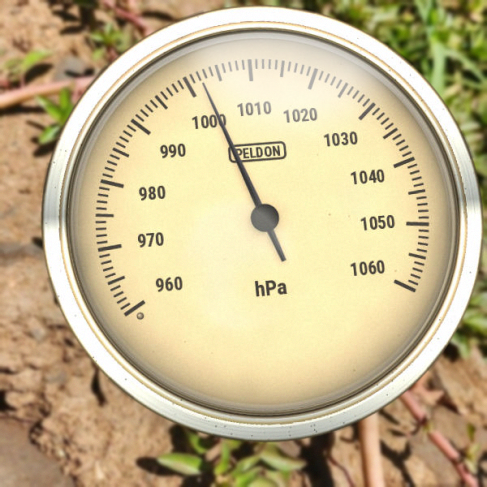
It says 1002 hPa
